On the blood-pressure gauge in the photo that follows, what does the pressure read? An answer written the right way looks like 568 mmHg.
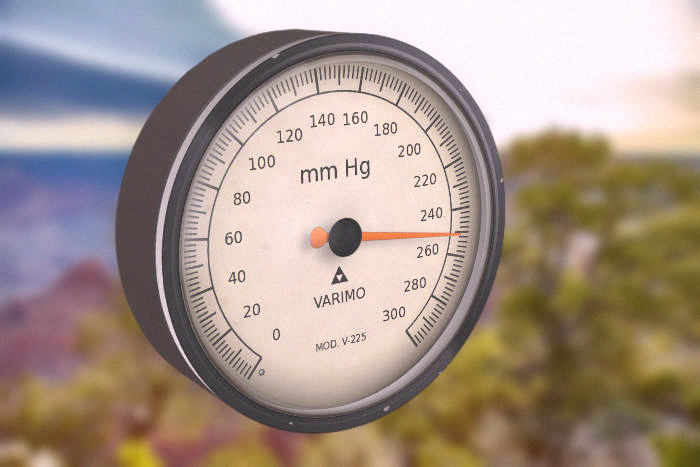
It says 250 mmHg
